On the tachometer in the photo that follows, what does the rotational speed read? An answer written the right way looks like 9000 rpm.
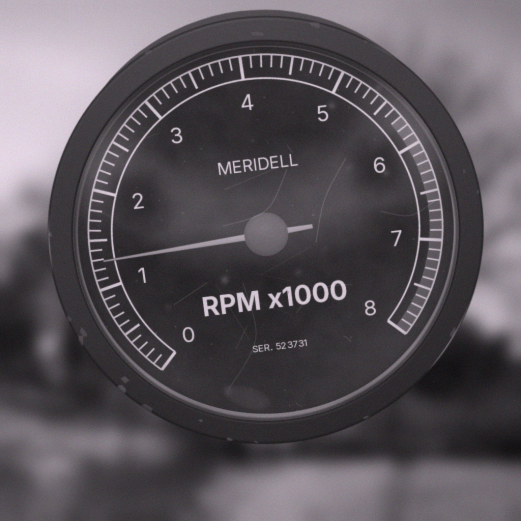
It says 1300 rpm
